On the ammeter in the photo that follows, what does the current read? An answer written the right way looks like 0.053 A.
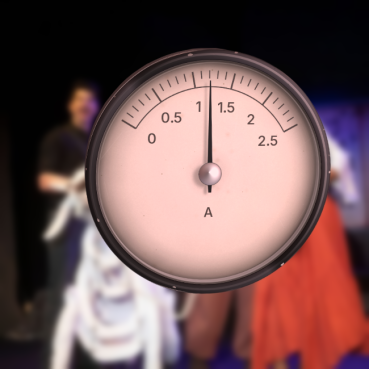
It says 1.2 A
